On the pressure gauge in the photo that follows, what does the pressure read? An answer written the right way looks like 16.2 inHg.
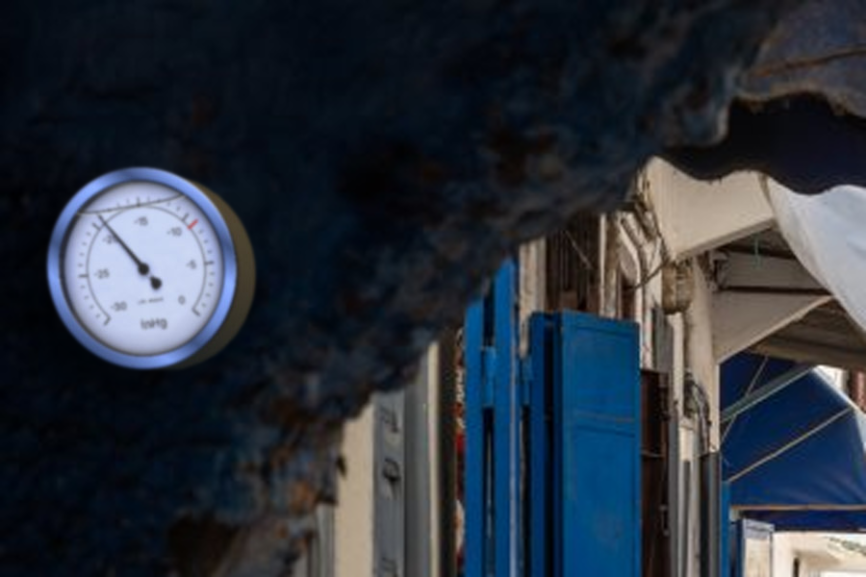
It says -19 inHg
